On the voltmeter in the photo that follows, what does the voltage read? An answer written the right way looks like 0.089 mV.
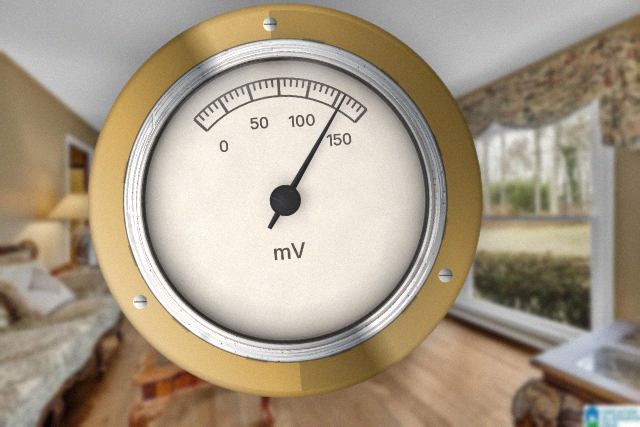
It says 130 mV
